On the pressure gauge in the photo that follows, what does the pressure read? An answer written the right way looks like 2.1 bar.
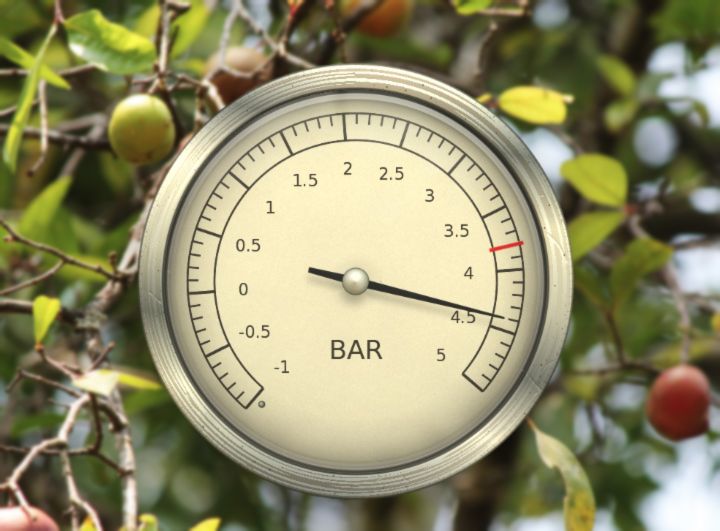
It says 4.4 bar
